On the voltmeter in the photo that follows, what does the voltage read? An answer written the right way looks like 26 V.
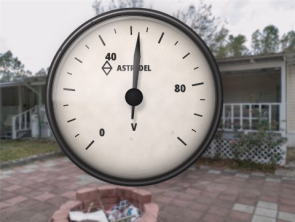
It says 52.5 V
